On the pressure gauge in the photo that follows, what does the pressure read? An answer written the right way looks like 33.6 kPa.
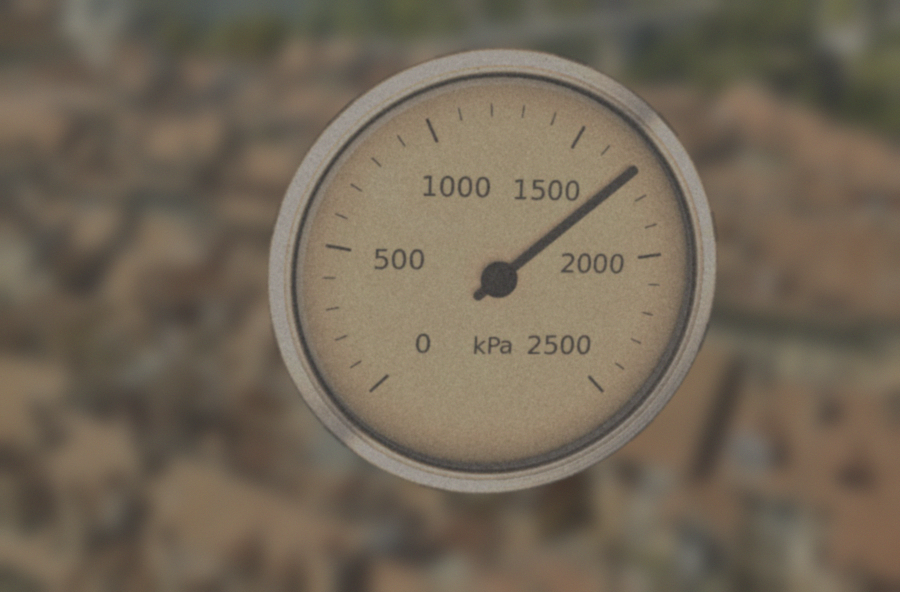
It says 1700 kPa
